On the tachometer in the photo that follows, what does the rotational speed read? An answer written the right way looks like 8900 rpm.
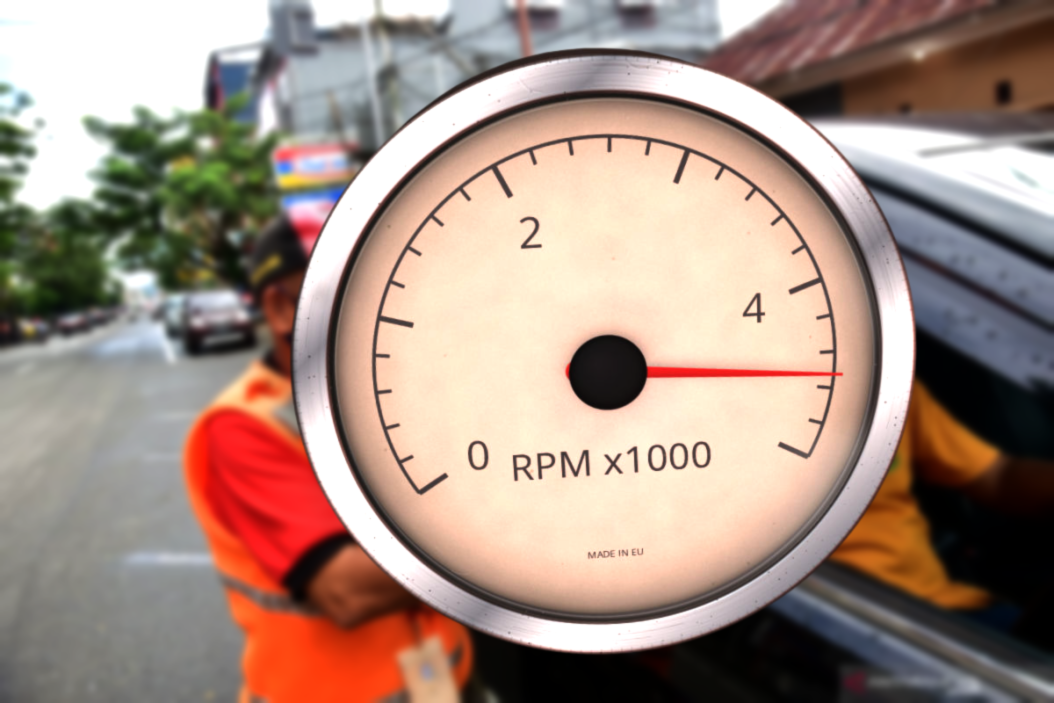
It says 4500 rpm
